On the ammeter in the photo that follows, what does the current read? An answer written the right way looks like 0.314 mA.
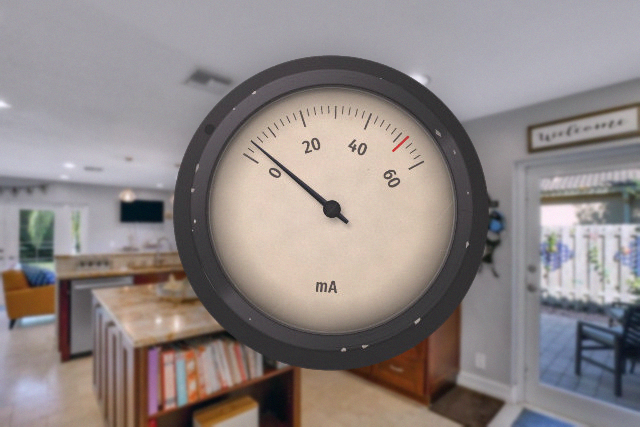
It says 4 mA
